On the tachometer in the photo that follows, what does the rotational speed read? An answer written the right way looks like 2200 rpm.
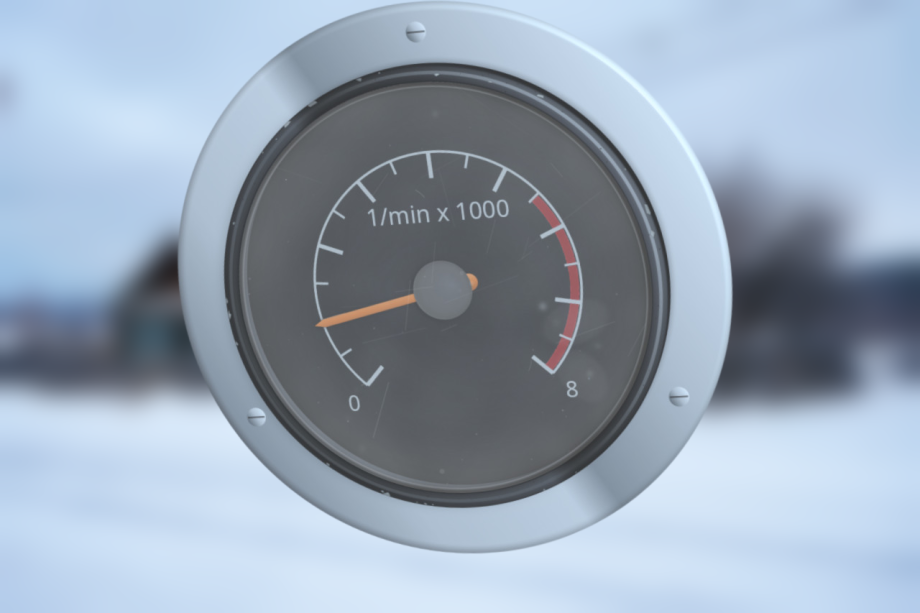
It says 1000 rpm
